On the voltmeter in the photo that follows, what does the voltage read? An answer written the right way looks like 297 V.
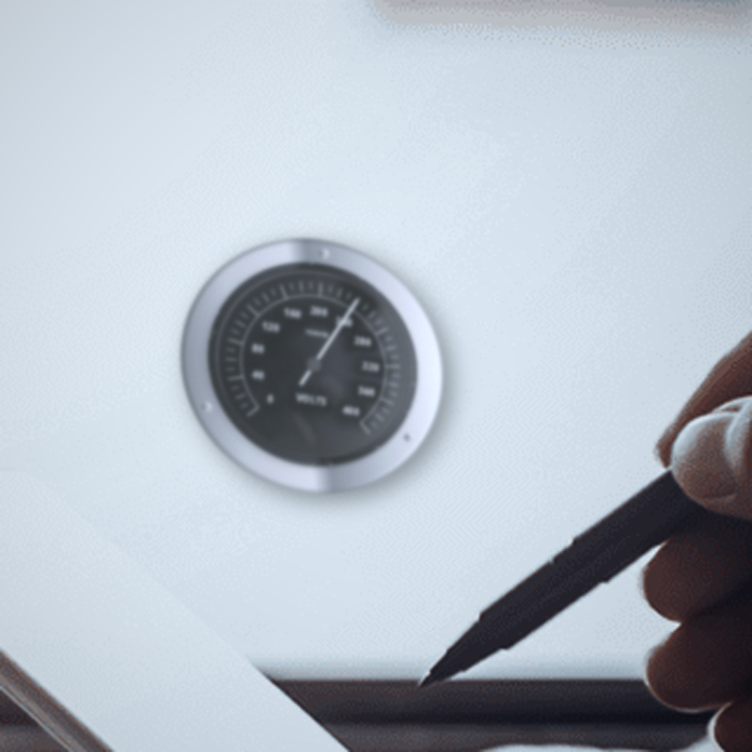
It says 240 V
